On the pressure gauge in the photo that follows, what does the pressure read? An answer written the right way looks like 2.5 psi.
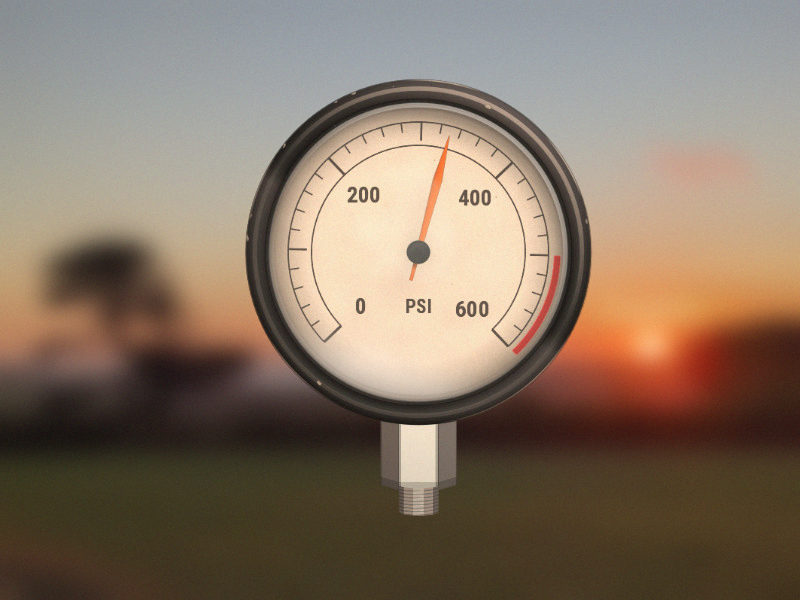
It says 330 psi
